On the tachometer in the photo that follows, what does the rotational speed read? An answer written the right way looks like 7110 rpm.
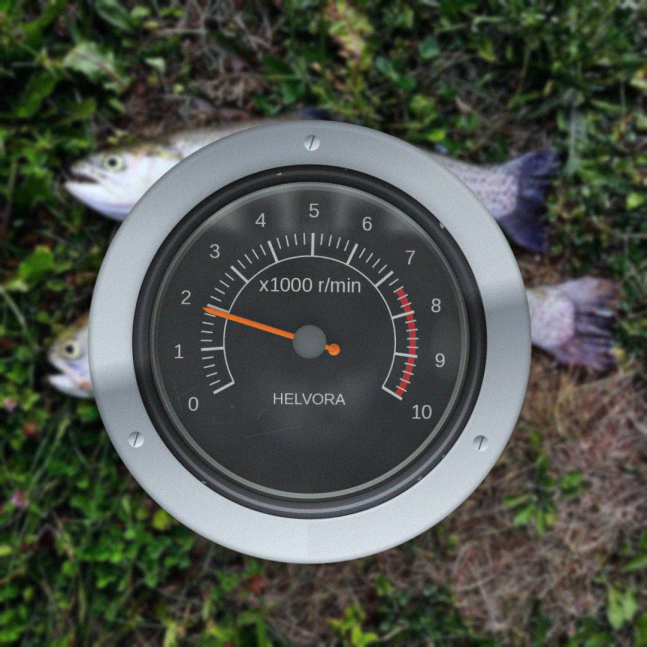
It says 1900 rpm
